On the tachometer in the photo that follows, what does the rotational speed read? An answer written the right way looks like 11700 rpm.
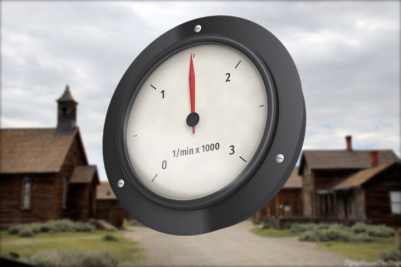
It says 1500 rpm
